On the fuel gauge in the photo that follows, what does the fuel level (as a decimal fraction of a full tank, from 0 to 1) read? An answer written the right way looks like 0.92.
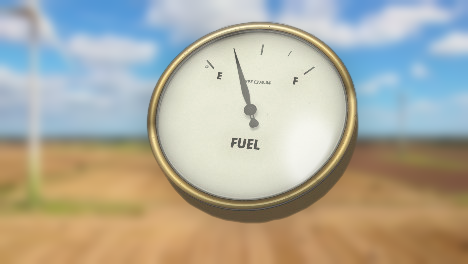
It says 0.25
